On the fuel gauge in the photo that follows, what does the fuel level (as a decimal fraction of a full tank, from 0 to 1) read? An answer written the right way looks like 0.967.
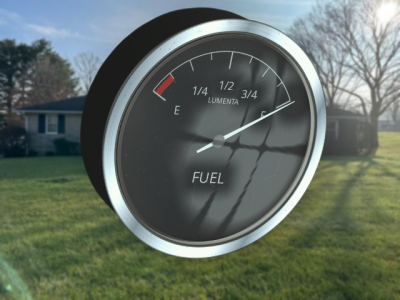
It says 1
